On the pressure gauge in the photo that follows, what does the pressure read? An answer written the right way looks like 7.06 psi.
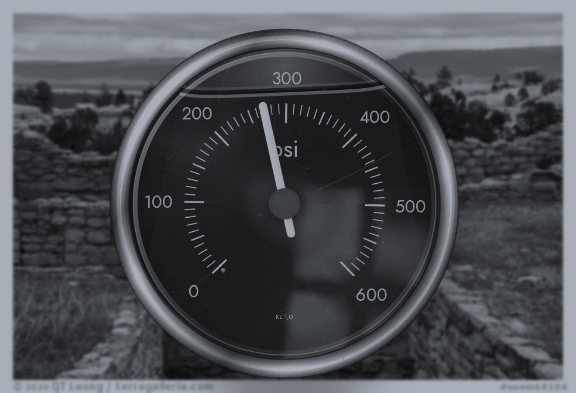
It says 270 psi
